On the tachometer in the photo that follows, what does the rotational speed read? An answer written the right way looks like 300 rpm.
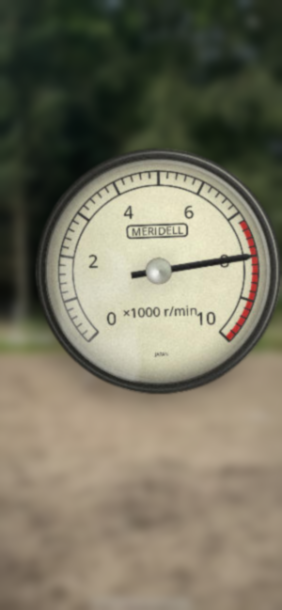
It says 8000 rpm
